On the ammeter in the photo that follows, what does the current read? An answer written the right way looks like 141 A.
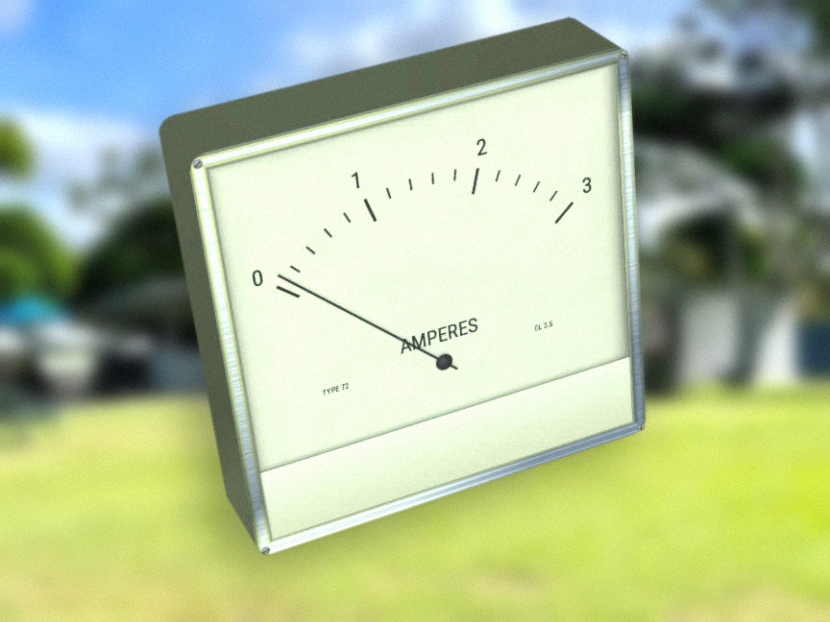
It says 0.1 A
